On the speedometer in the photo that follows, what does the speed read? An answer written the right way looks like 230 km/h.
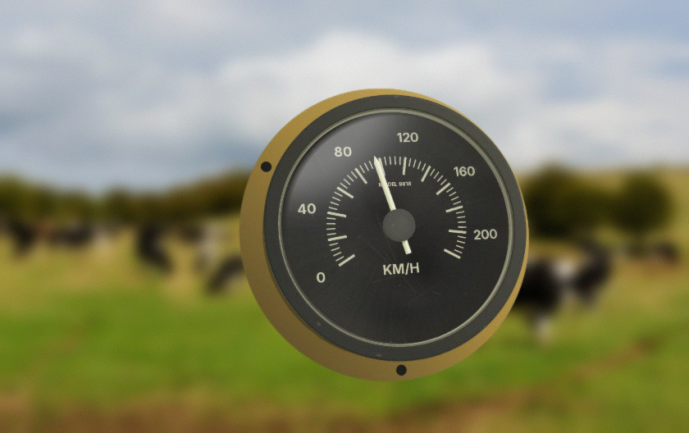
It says 96 km/h
